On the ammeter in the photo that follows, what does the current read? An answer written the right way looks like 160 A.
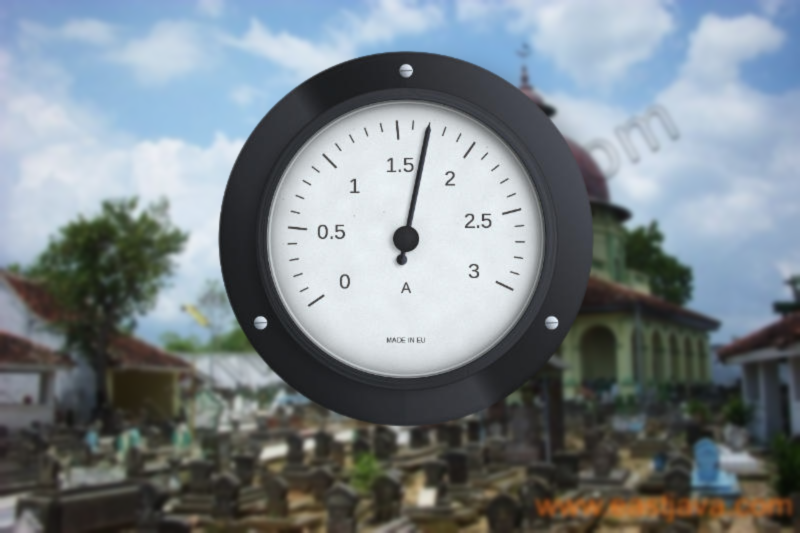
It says 1.7 A
